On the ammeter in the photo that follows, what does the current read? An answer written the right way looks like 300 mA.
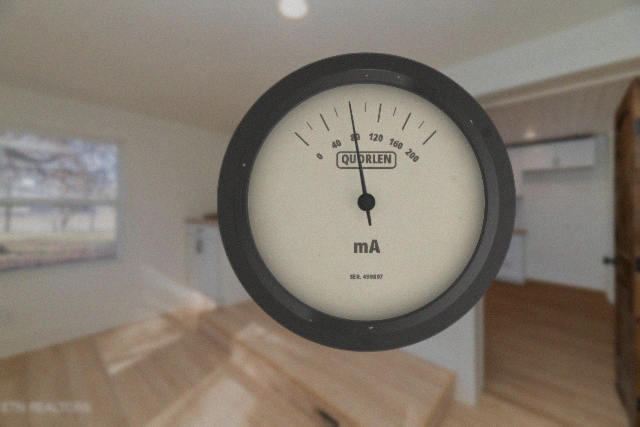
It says 80 mA
